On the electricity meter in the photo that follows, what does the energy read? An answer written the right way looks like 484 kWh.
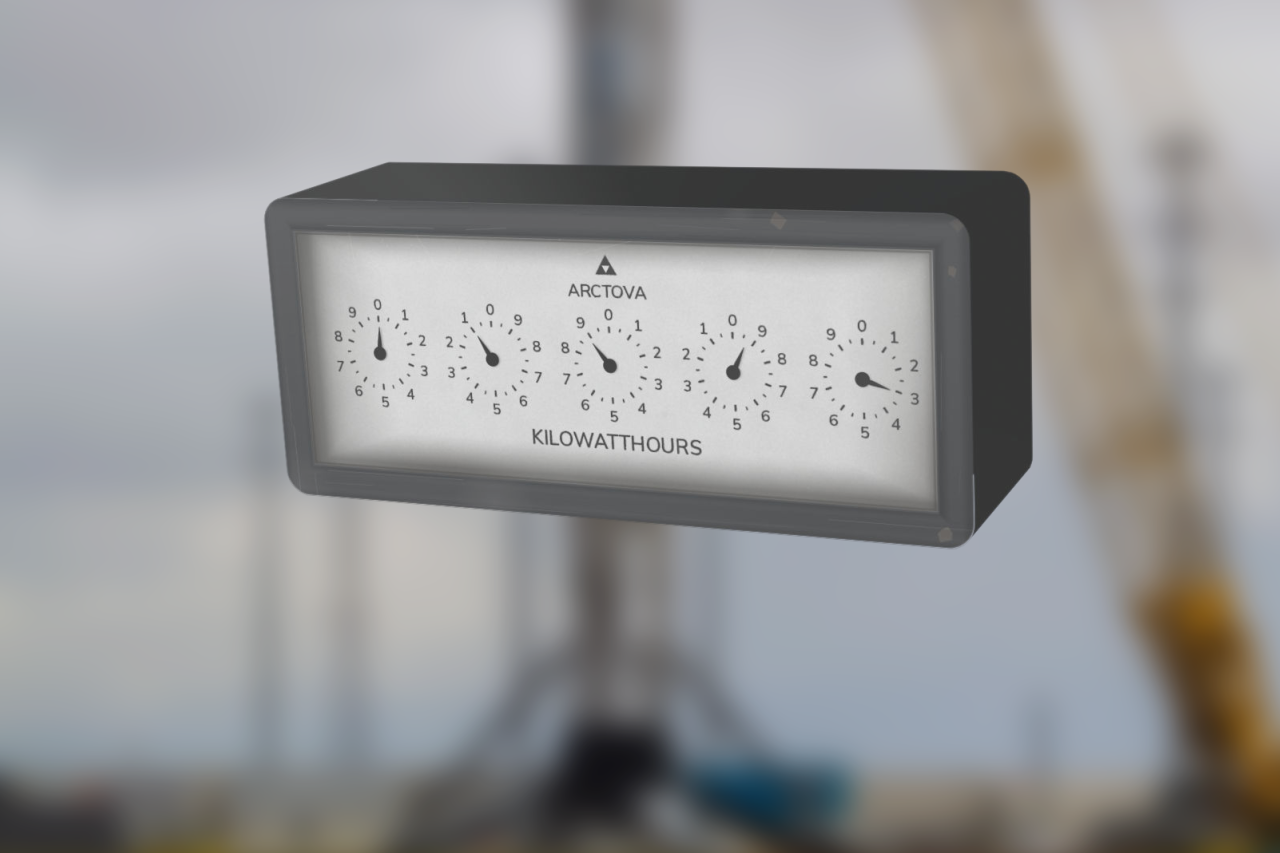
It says 893 kWh
